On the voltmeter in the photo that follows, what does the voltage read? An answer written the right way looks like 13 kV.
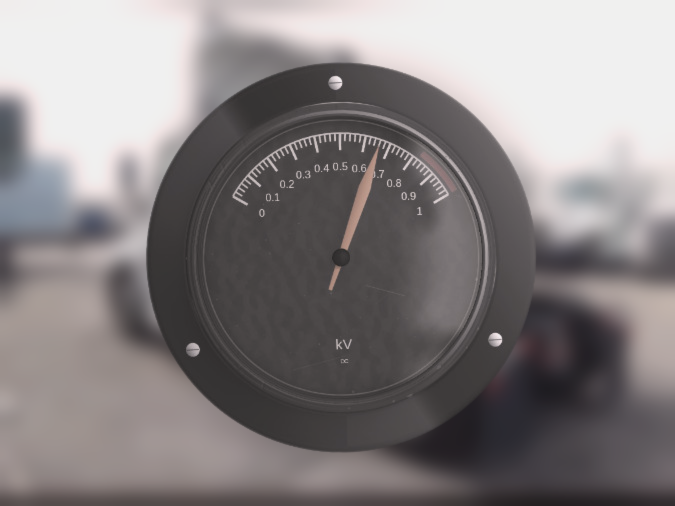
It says 0.66 kV
